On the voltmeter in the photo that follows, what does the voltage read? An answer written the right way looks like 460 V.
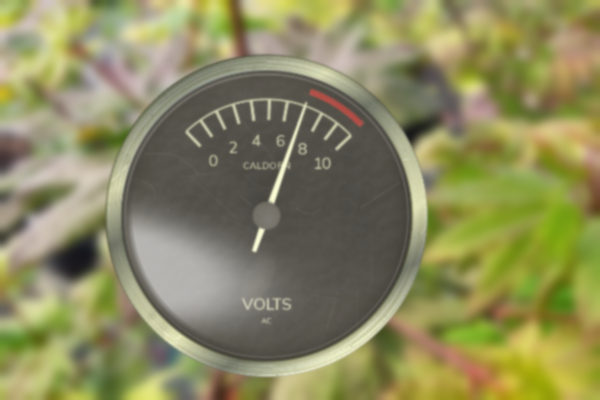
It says 7 V
